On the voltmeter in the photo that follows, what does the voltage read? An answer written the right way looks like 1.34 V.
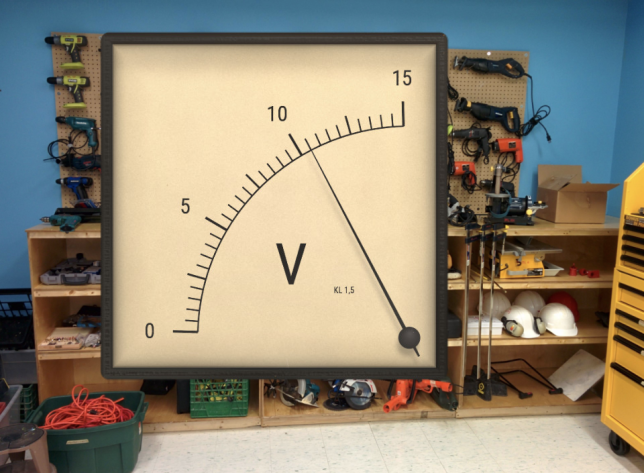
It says 10.5 V
